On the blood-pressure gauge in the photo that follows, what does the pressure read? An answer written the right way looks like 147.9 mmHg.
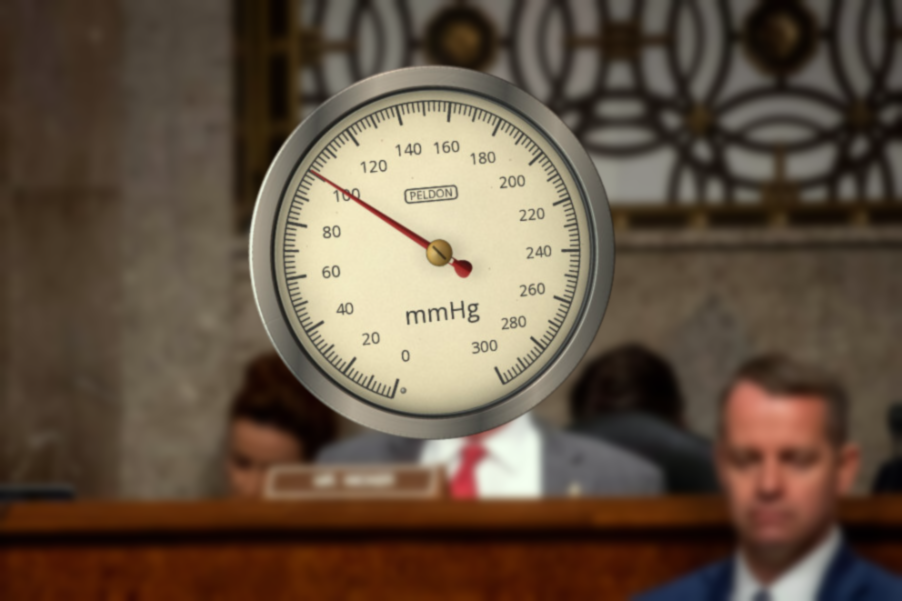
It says 100 mmHg
